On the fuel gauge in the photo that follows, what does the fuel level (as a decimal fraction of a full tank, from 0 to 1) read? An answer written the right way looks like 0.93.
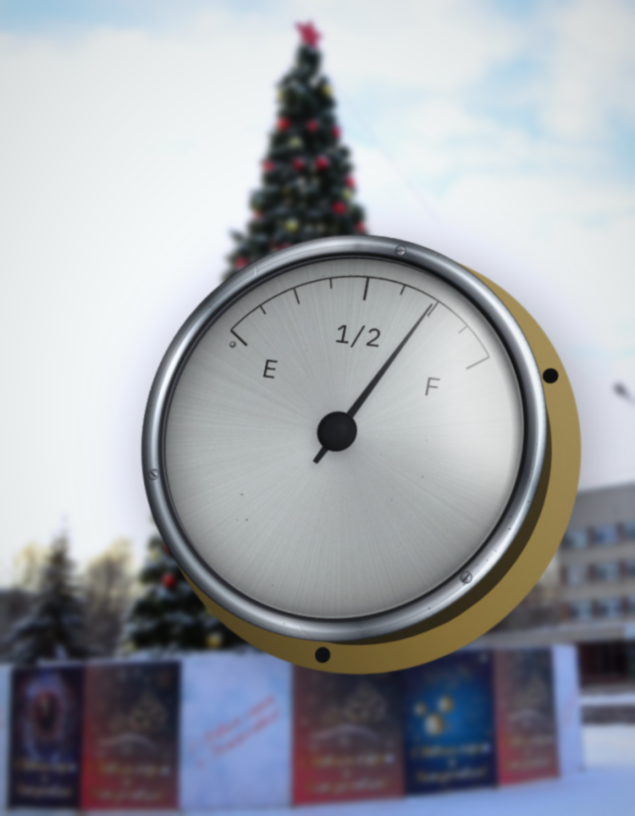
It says 0.75
